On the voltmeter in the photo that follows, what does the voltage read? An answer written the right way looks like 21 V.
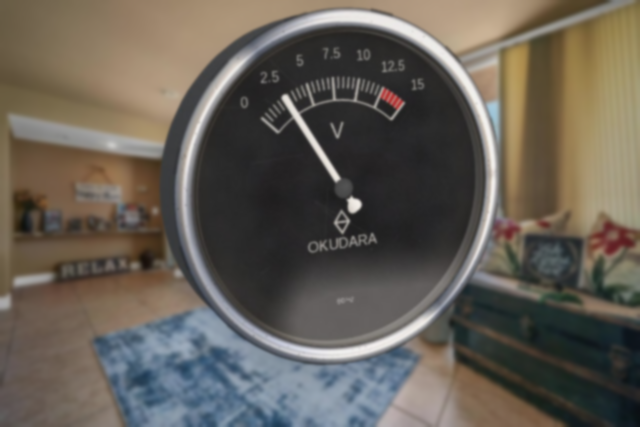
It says 2.5 V
